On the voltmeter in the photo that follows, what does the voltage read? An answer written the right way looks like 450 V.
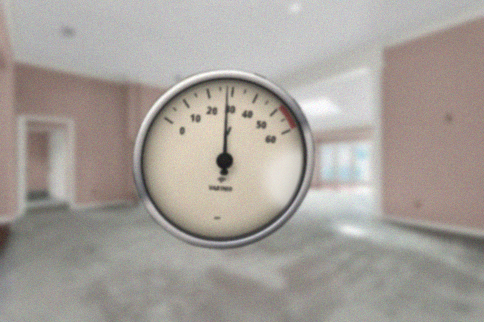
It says 27.5 V
